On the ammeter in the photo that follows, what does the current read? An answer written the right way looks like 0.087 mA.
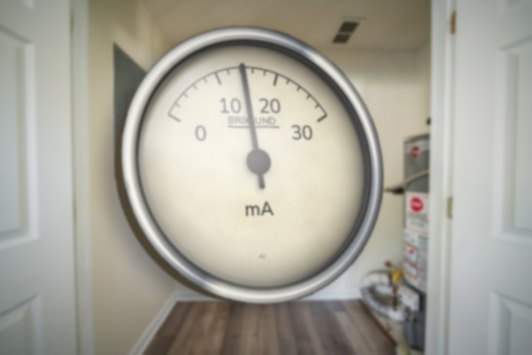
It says 14 mA
